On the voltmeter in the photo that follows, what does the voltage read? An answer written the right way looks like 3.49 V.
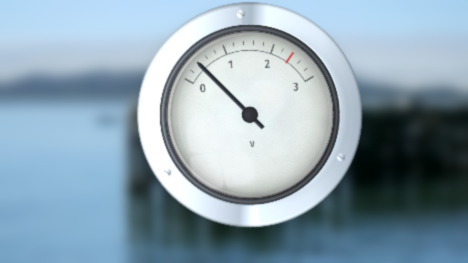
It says 0.4 V
